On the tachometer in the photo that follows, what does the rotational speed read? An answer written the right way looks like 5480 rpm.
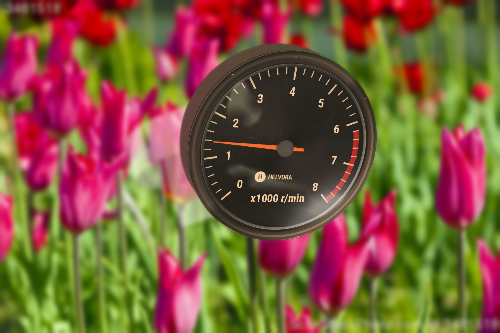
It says 1400 rpm
